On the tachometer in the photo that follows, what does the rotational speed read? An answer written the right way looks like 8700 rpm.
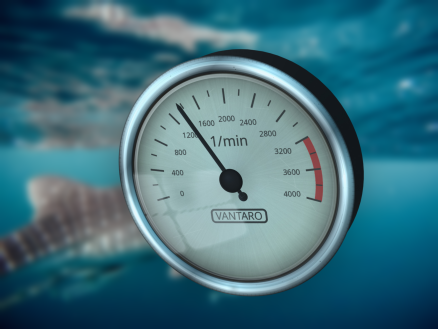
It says 1400 rpm
